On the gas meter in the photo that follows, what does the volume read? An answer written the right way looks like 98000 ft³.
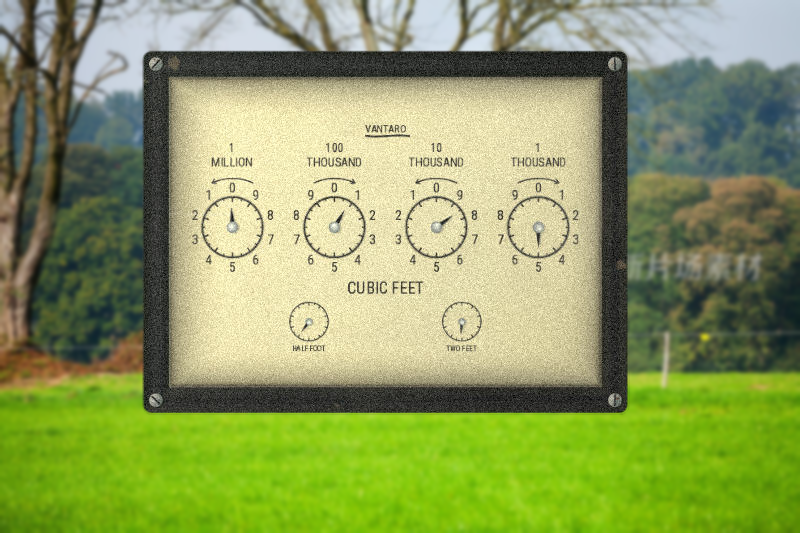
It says 8500 ft³
